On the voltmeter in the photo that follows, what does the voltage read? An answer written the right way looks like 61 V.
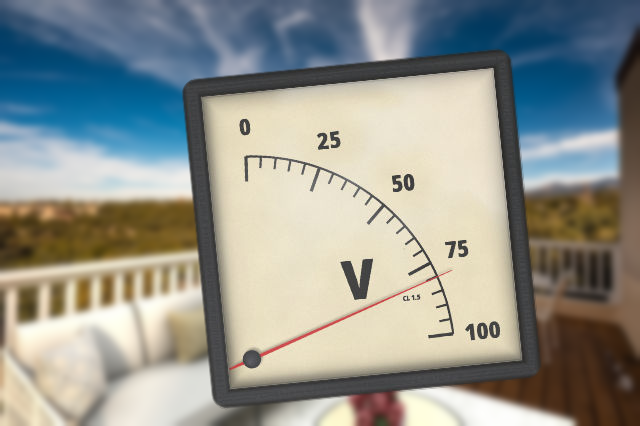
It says 80 V
